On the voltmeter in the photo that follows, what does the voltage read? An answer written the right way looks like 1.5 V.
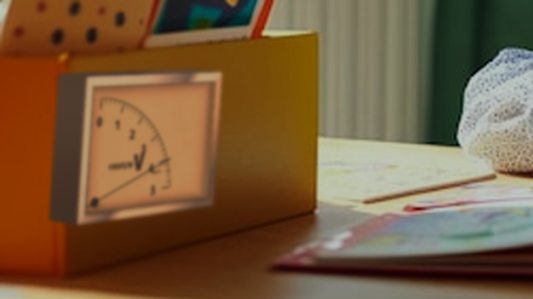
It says 4 V
